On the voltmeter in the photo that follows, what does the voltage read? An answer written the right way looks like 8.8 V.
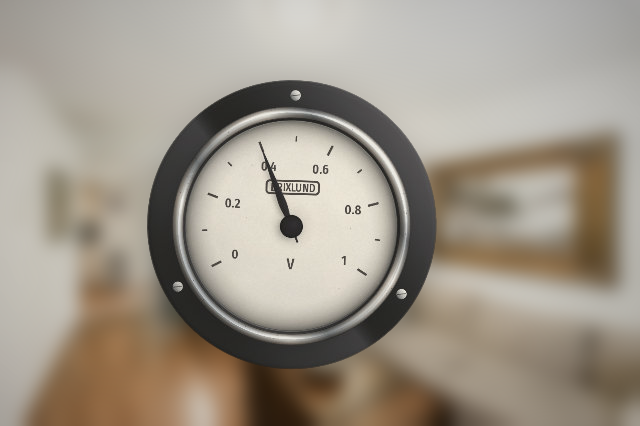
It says 0.4 V
